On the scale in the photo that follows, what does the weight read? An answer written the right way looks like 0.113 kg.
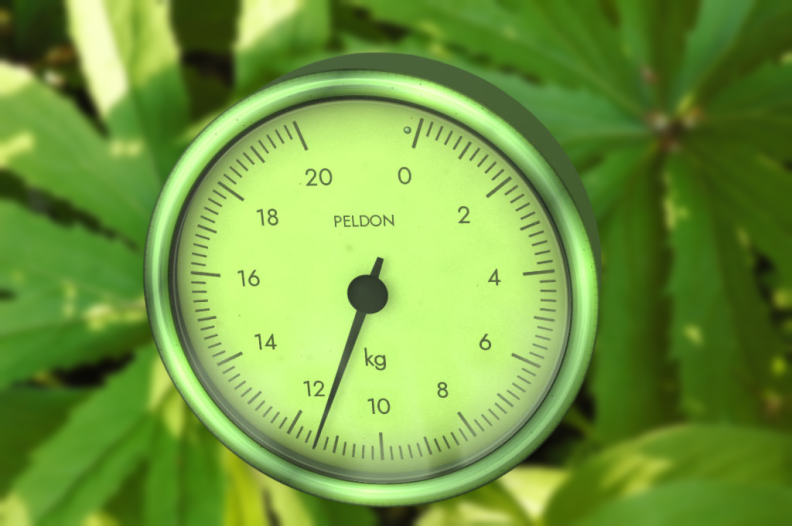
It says 11.4 kg
